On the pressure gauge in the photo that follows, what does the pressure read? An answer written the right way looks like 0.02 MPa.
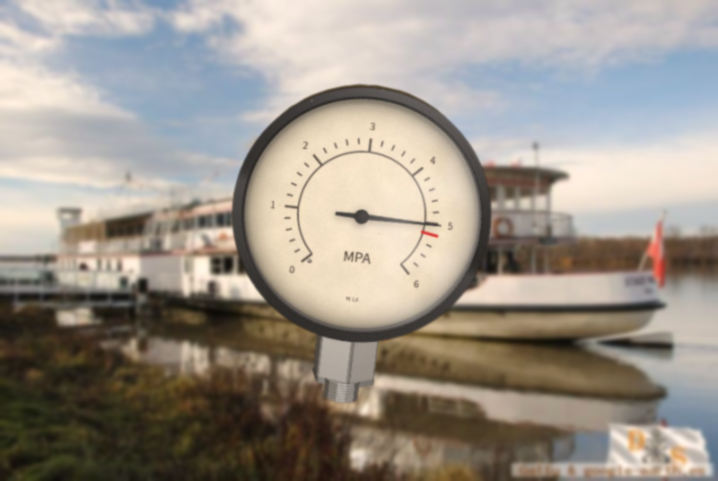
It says 5 MPa
